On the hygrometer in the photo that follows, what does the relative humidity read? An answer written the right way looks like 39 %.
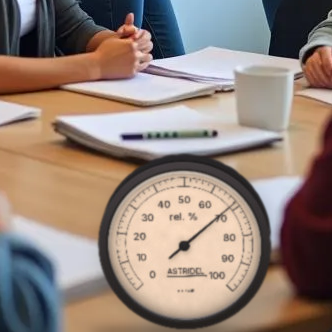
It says 68 %
